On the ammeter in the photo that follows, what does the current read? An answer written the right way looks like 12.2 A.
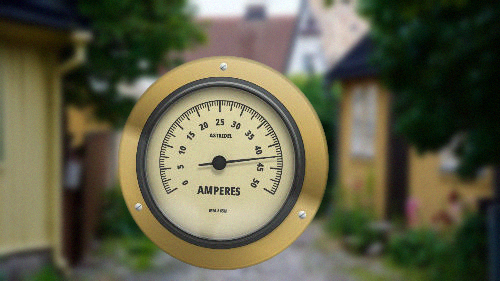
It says 42.5 A
